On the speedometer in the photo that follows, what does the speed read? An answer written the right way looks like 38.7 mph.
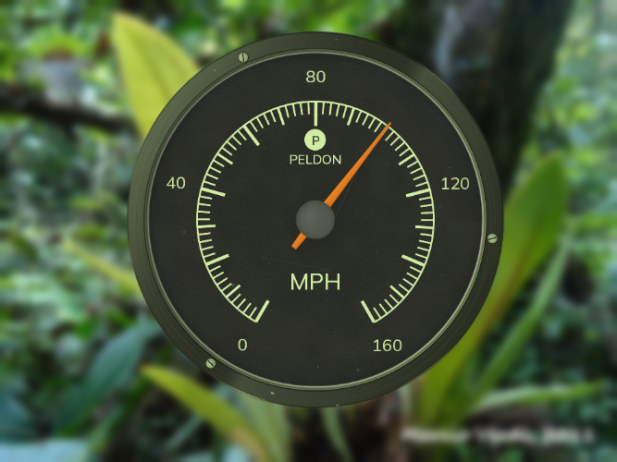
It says 100 mph
